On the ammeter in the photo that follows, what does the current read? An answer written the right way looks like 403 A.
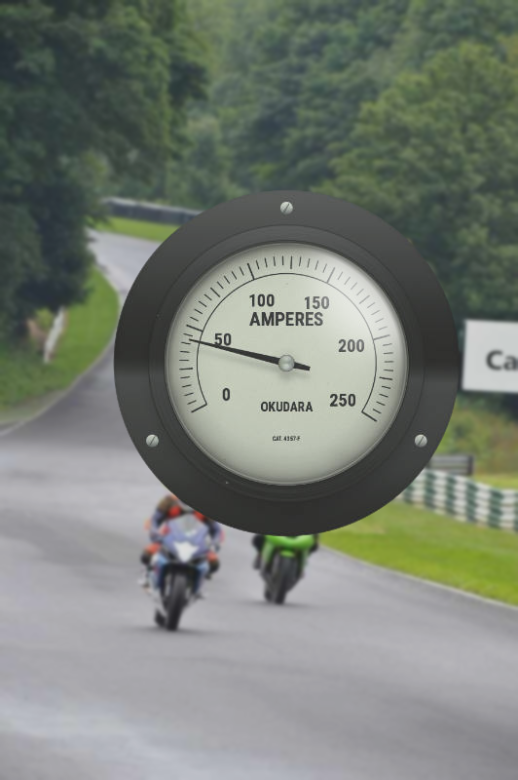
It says 42.5 A
